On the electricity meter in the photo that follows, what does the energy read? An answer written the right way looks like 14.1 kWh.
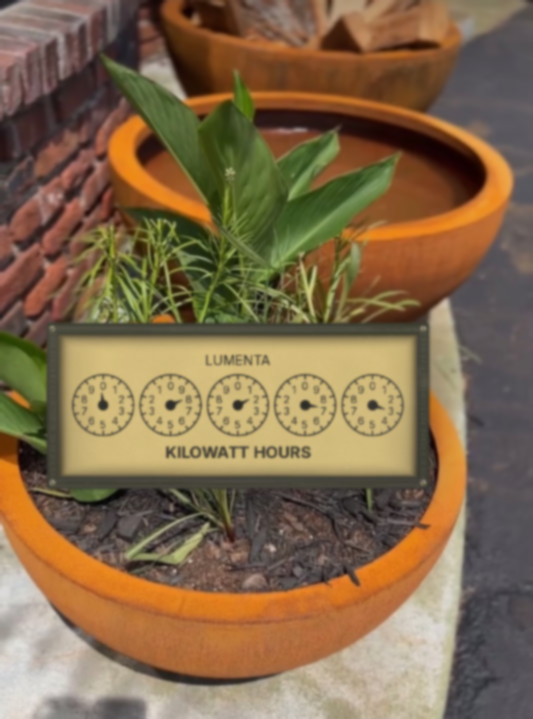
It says 98173 kWh
